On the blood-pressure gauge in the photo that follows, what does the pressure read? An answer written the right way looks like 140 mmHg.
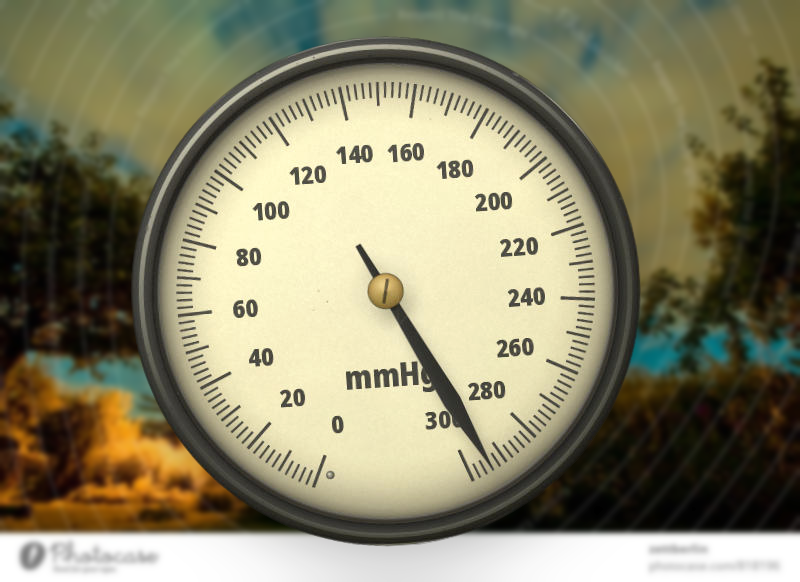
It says 294 mmHg
